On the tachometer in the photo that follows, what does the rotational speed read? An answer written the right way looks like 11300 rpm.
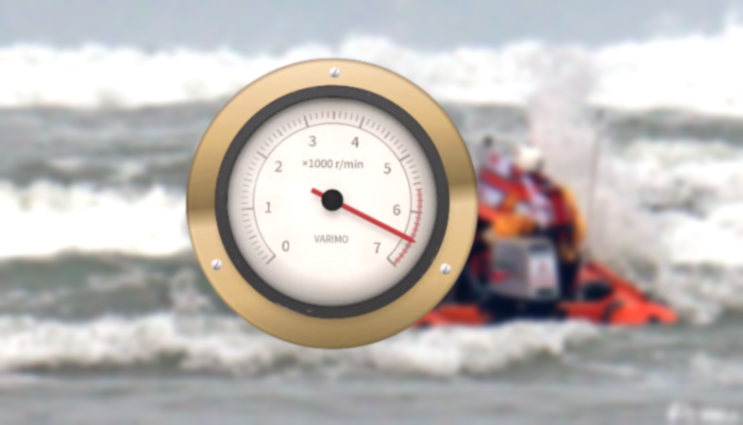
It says 6500 rpm
